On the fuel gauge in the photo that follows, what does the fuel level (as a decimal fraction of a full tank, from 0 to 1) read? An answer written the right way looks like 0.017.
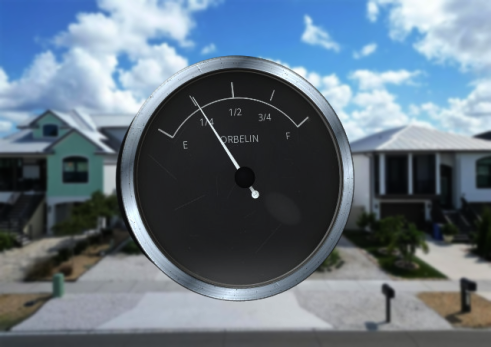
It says 0.25
